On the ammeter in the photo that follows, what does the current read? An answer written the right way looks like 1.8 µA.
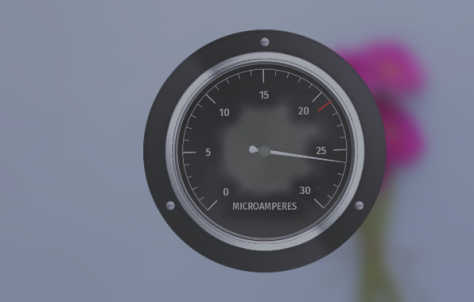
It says 26 µA
